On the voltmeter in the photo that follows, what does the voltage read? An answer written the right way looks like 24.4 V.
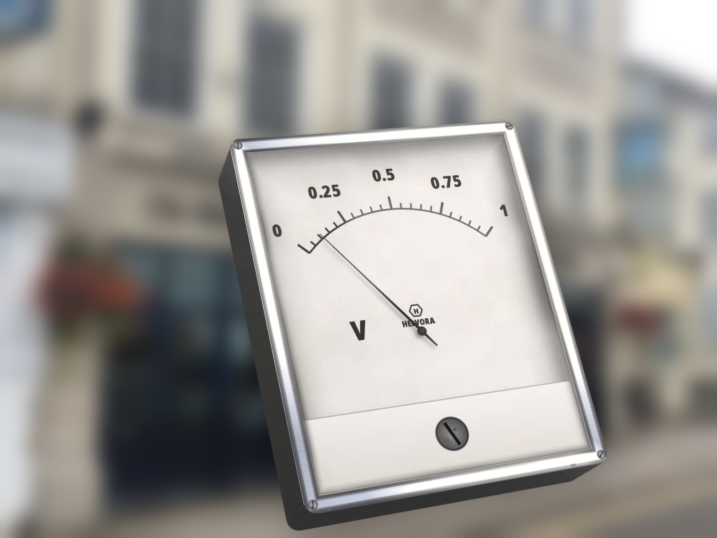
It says 0.1 V
